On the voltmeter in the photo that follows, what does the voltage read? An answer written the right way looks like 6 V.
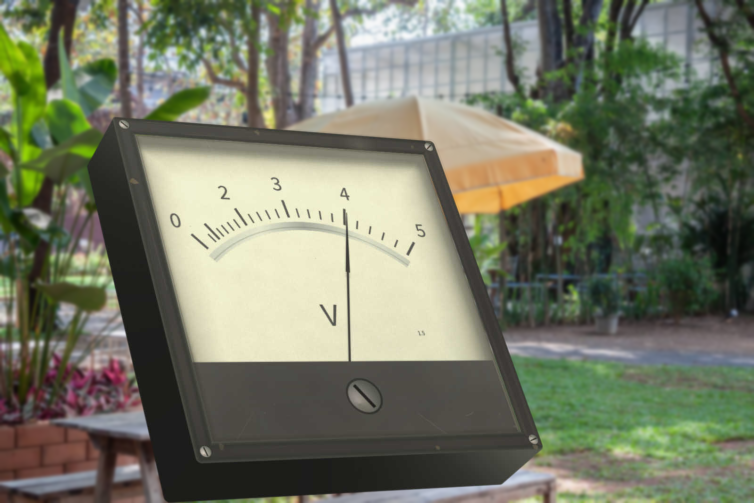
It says 4 V
